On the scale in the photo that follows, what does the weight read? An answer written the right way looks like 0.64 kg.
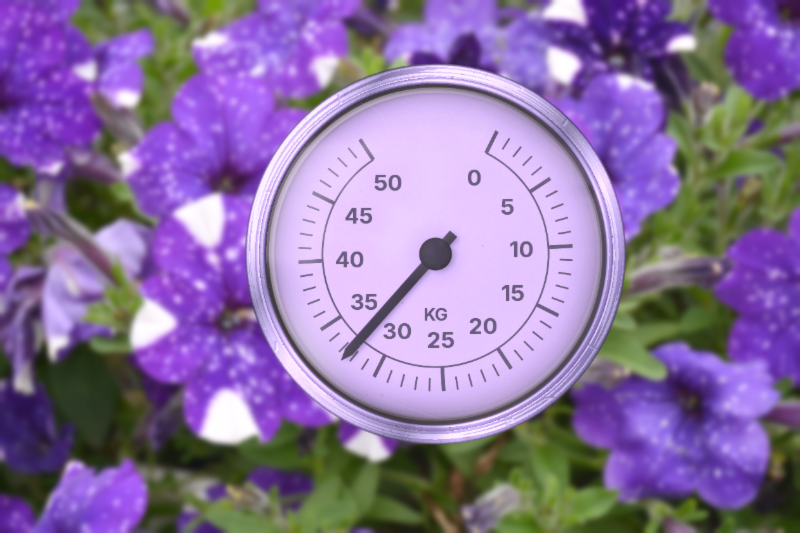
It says 32.5 kg
